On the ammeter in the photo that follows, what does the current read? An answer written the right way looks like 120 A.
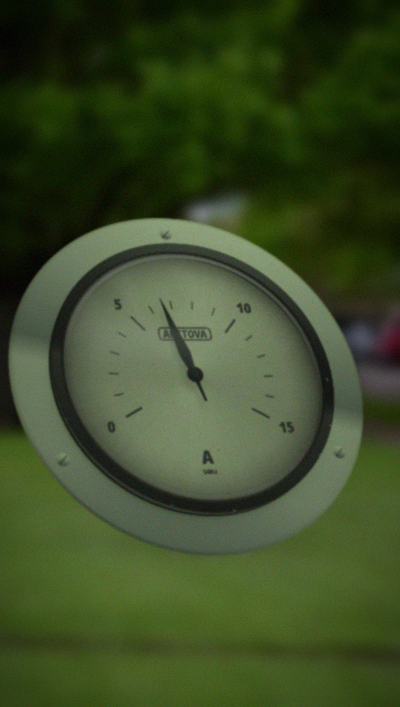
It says 6.5 A
